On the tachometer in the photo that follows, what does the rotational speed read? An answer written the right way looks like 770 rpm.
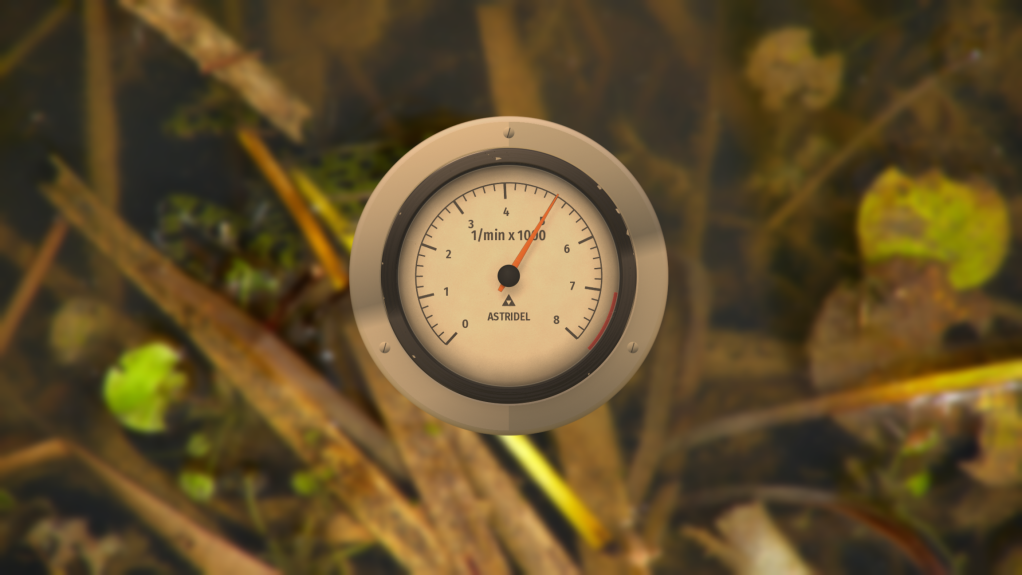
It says 5000 rpm
